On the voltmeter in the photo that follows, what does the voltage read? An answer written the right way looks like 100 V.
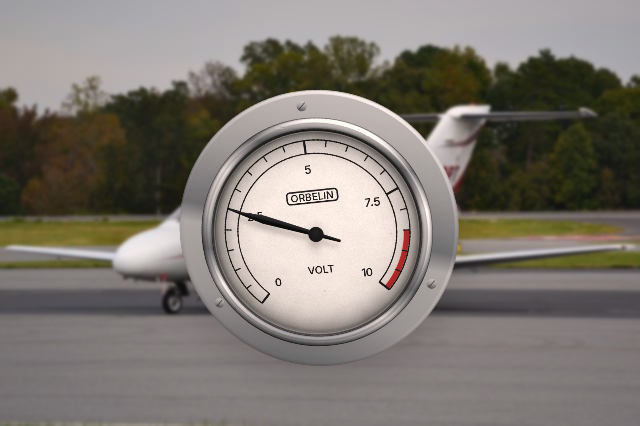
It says 2.5 V
